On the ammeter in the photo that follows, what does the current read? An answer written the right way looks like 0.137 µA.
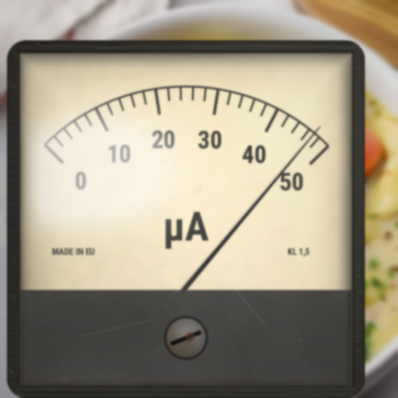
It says 47 µA
